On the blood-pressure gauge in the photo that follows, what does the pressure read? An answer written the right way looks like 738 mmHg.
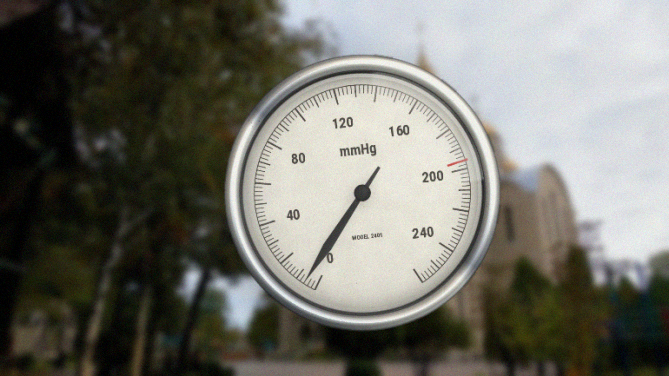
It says 6 mmHg
